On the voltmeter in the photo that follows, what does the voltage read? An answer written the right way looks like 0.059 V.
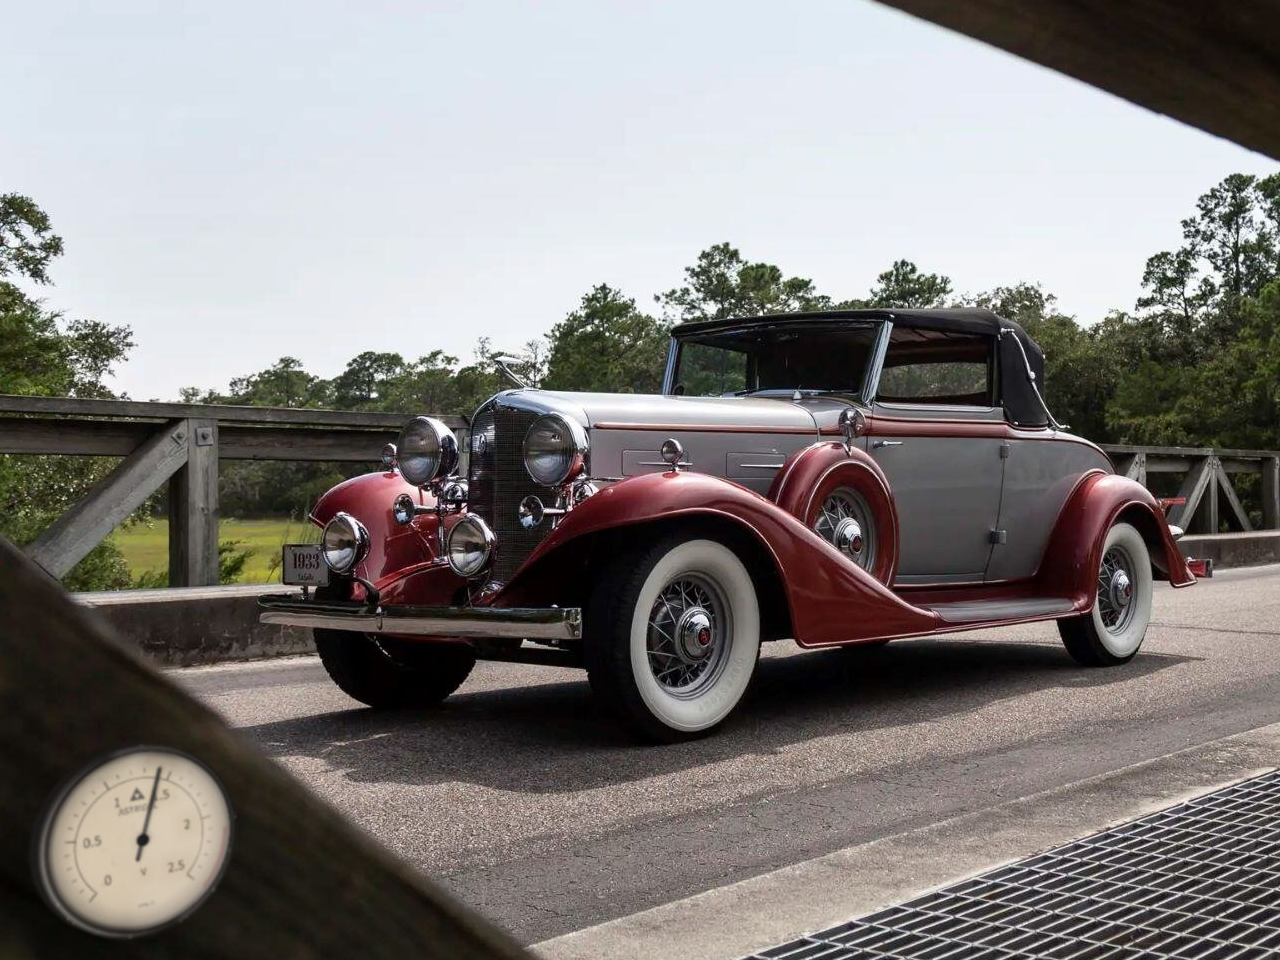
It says 1.4 V
